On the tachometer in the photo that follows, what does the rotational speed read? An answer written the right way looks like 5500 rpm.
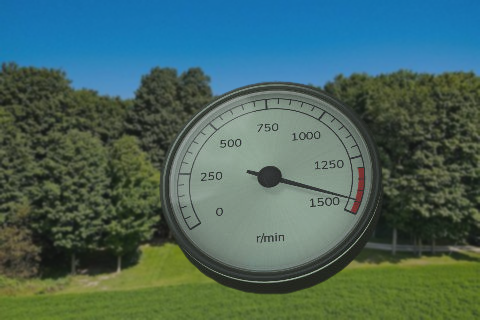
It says 1450 rpm
